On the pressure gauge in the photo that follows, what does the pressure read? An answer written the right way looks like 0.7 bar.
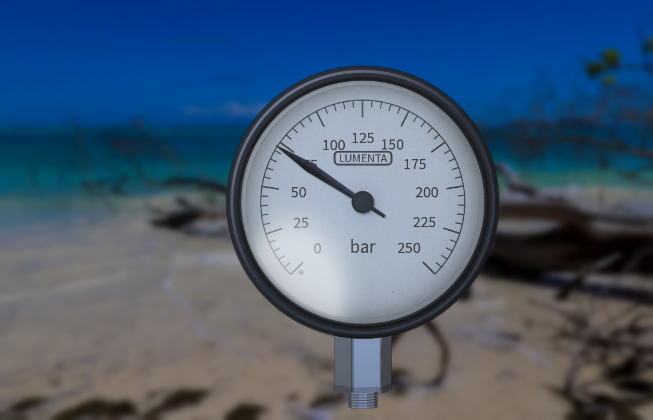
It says 72.5 bar
